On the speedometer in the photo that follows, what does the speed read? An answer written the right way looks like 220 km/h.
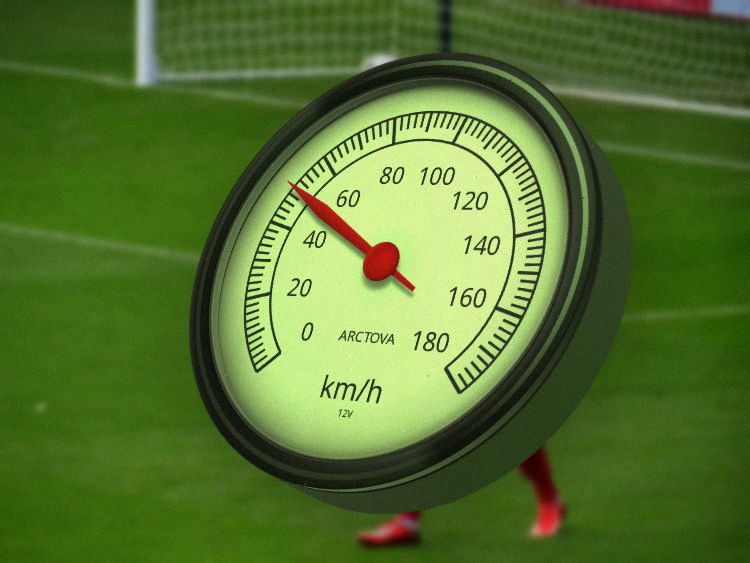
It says 50 km/h
